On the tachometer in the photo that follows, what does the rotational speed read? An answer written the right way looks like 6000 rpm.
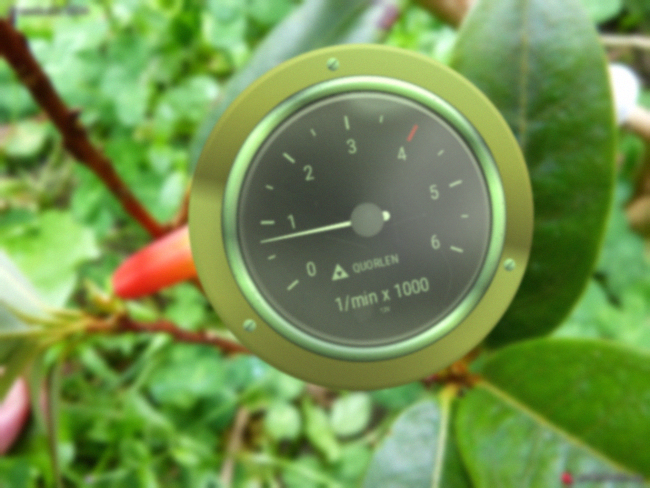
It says 750 rpm
